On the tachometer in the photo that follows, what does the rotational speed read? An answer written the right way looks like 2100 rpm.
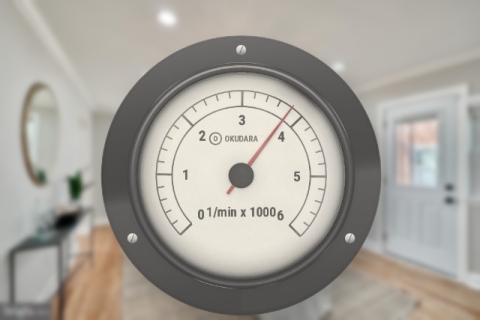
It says 3800 rpm
